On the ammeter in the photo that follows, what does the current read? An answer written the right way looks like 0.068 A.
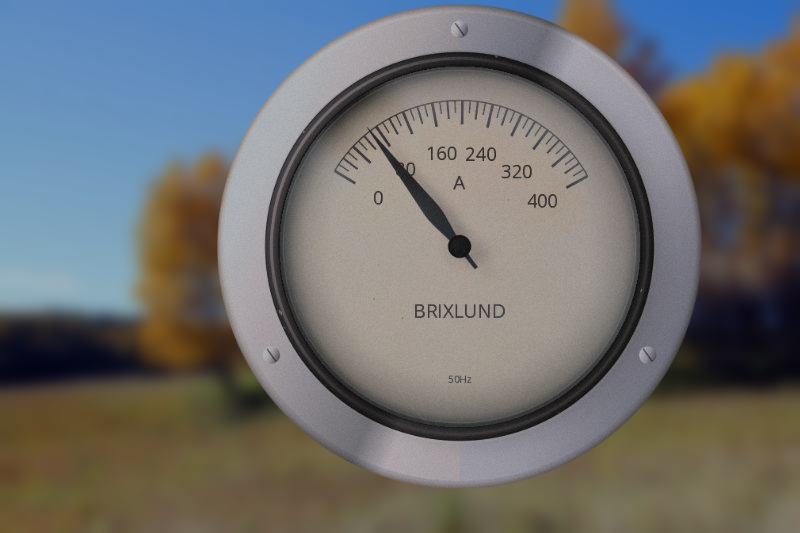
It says 70 A
